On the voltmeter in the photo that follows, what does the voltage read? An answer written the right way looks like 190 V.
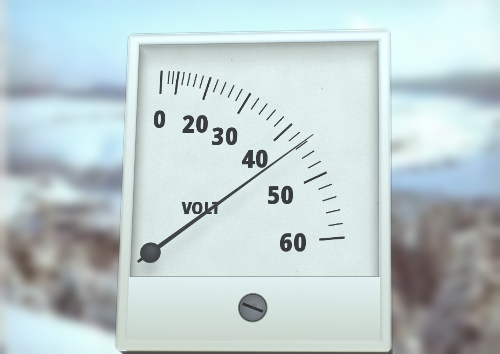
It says 44 V
